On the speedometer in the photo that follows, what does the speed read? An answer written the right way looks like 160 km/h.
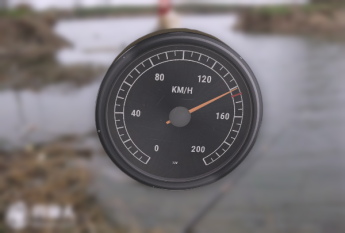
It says 140 km/h
